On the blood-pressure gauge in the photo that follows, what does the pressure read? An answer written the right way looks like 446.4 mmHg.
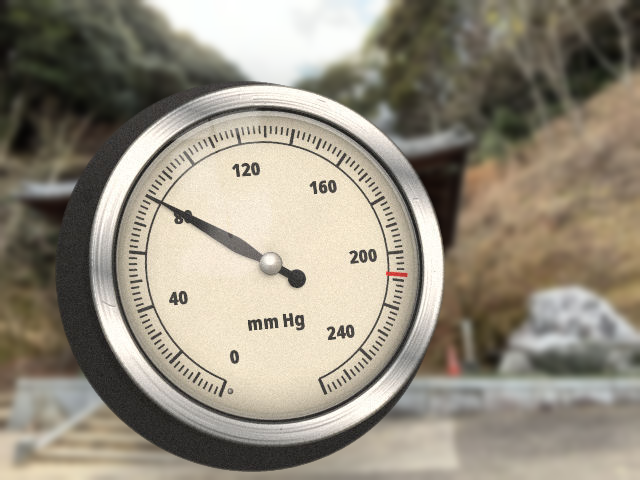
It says 80 mmHg
